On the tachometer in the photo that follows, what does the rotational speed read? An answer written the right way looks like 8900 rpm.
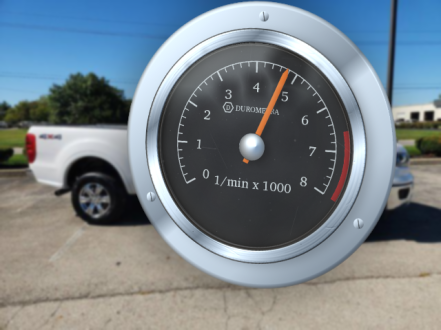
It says 4800 rpm
